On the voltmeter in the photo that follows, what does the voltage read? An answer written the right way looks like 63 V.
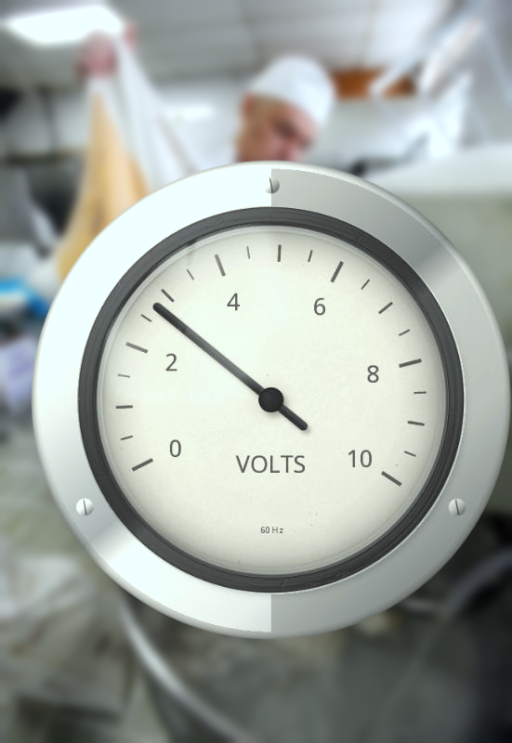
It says 2.75 V
